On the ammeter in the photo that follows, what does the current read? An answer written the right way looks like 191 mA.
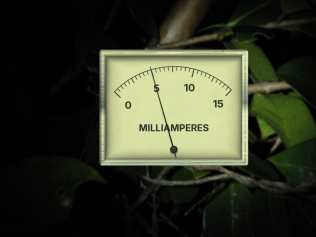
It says 5 mA
